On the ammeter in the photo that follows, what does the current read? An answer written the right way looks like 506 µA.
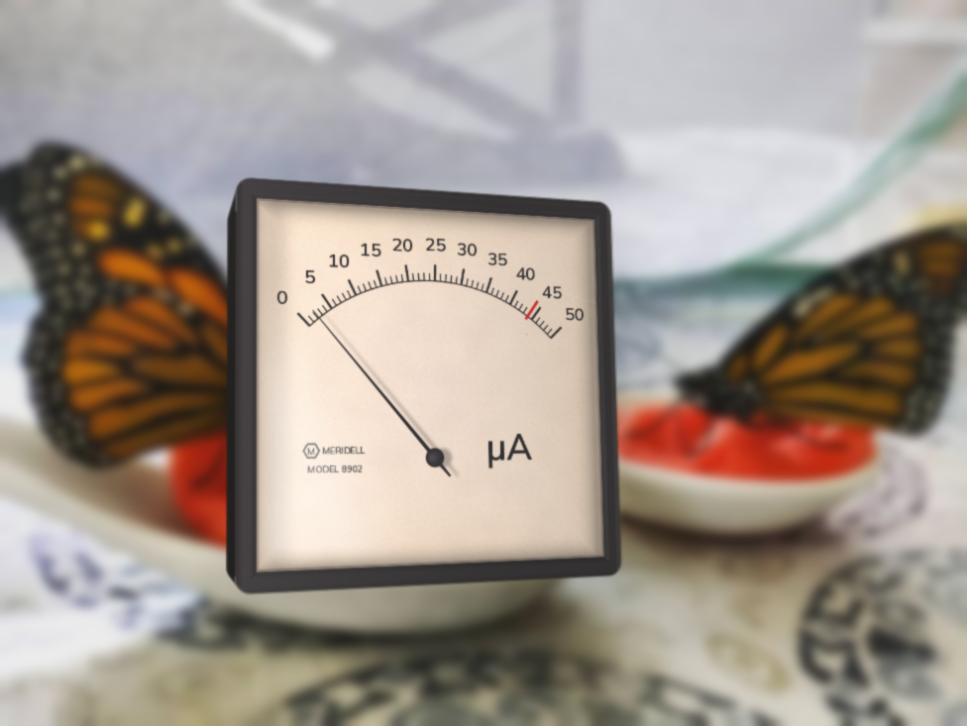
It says 2 µA
